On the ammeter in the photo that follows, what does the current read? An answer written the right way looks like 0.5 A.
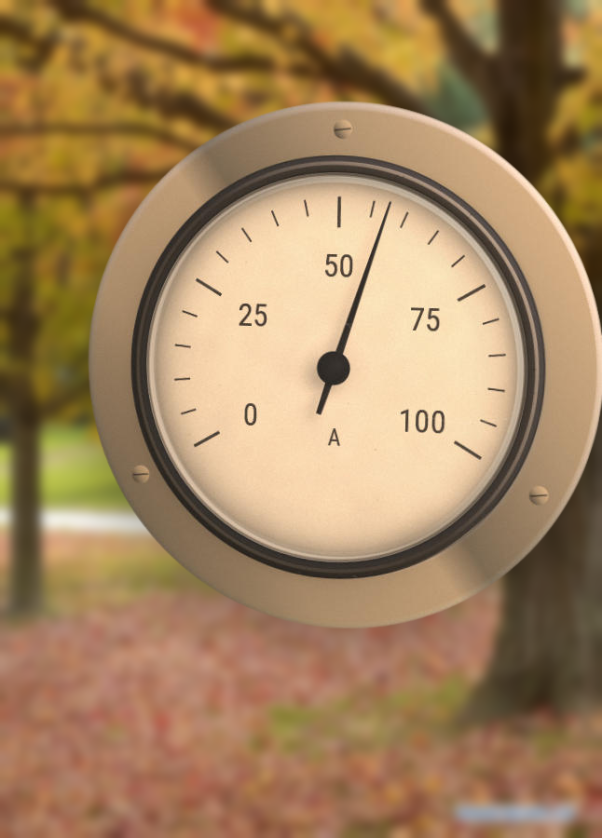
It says 57.5 A
